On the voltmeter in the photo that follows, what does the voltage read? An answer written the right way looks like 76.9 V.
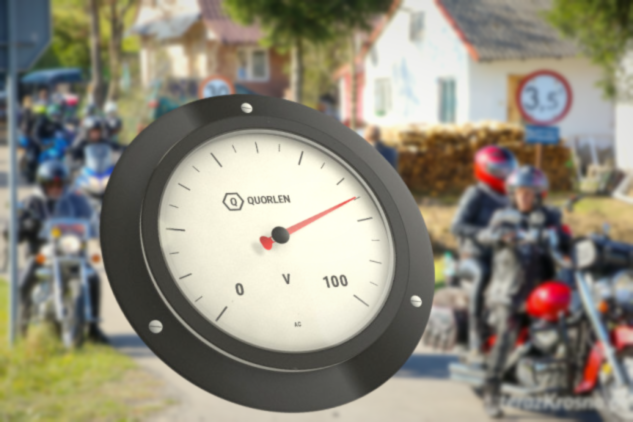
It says 75 V
